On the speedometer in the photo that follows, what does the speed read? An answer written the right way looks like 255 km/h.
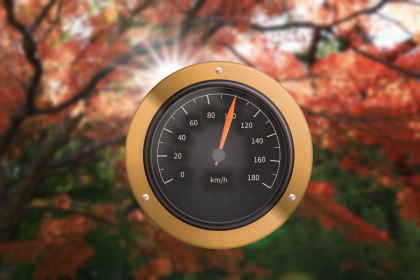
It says 100 km/h
